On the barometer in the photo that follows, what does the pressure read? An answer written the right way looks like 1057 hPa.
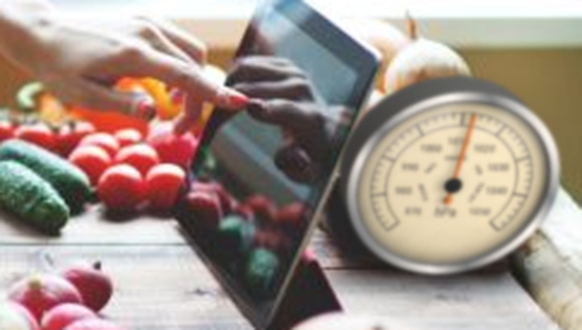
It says 1012 hPa
